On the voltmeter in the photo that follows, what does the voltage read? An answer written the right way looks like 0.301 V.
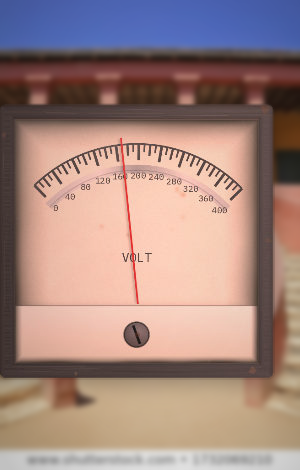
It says 170 V
